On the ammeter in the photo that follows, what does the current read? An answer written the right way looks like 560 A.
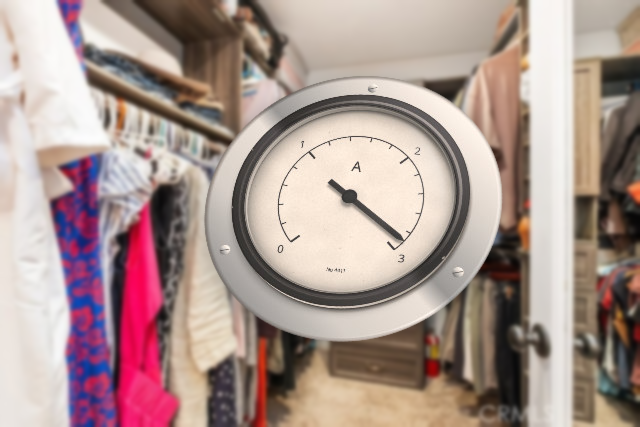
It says 2.9 A
